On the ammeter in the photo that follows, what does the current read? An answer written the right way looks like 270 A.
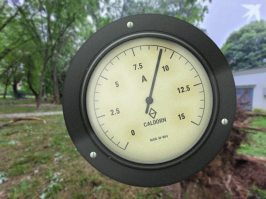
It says 9.25 A
